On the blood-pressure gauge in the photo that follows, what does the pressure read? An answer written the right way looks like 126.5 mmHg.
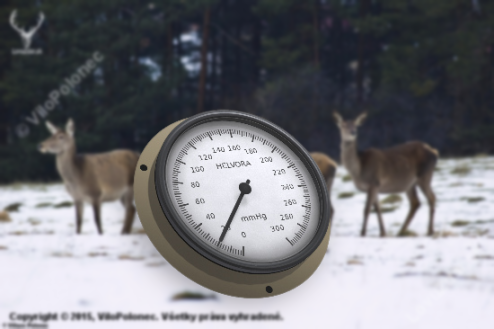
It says 20 mmHg
